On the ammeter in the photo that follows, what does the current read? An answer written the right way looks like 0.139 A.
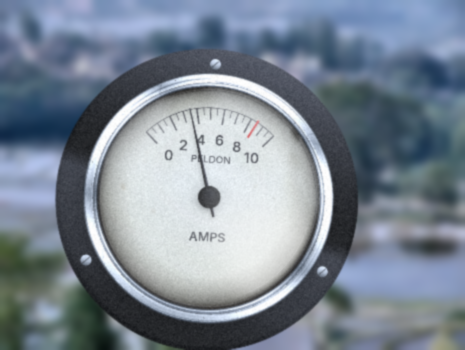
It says 3.5 A
